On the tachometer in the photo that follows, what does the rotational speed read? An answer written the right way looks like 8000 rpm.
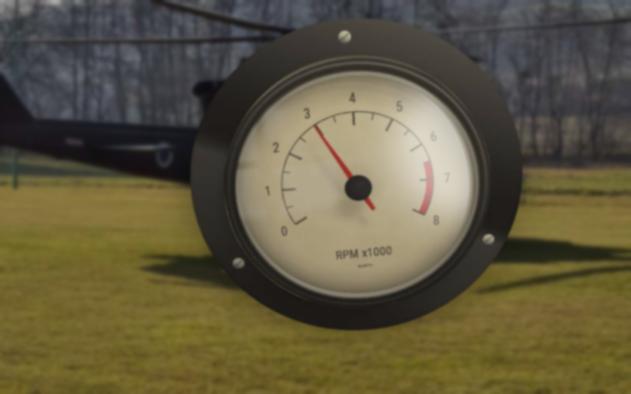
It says 3000 rpm
